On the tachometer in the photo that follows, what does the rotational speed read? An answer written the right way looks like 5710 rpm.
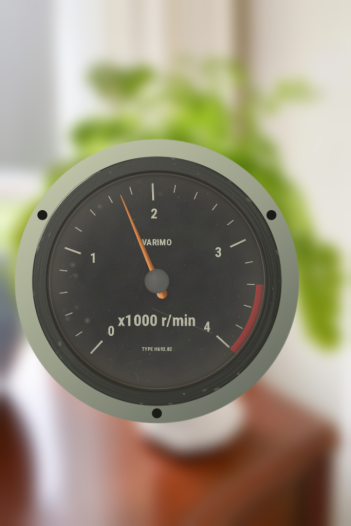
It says 1700 rpm
